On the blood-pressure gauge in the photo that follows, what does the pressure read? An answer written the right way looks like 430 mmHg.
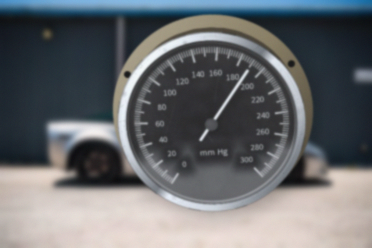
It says 190 mmHg
